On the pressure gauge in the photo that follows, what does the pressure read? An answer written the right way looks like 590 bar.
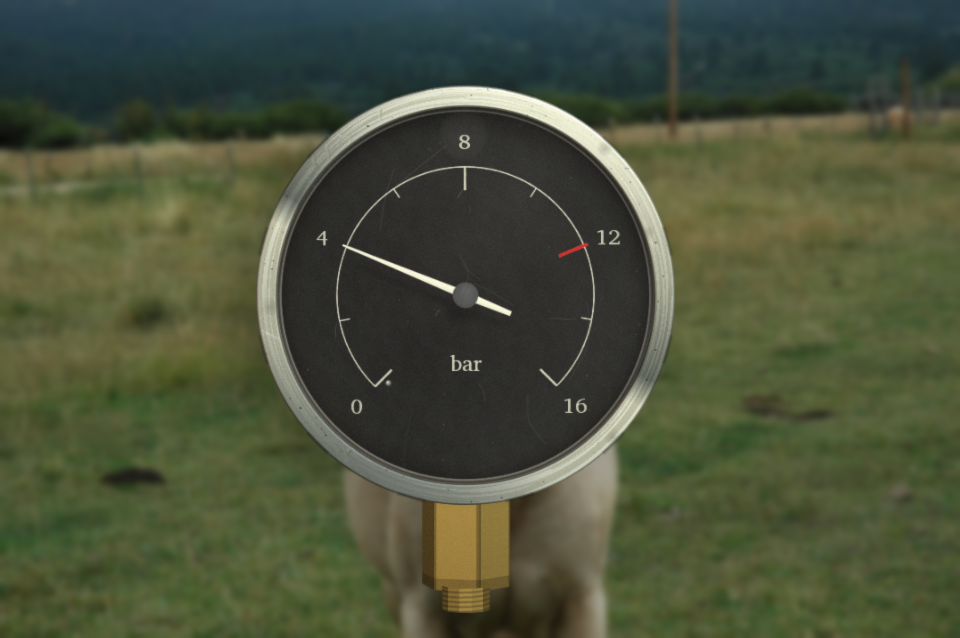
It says 4 bar
